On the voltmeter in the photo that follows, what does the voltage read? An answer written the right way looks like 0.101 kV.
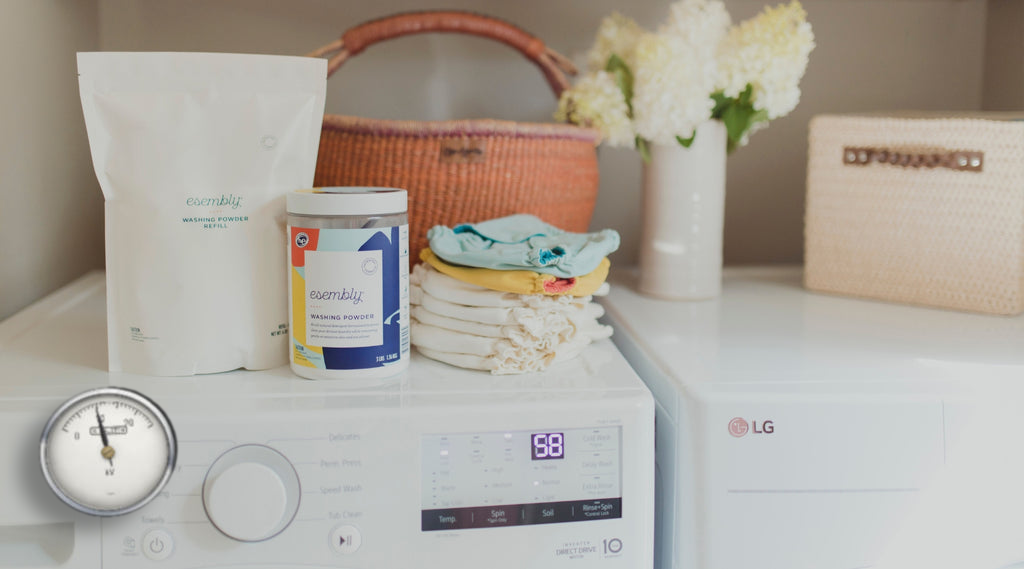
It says 10 kV
